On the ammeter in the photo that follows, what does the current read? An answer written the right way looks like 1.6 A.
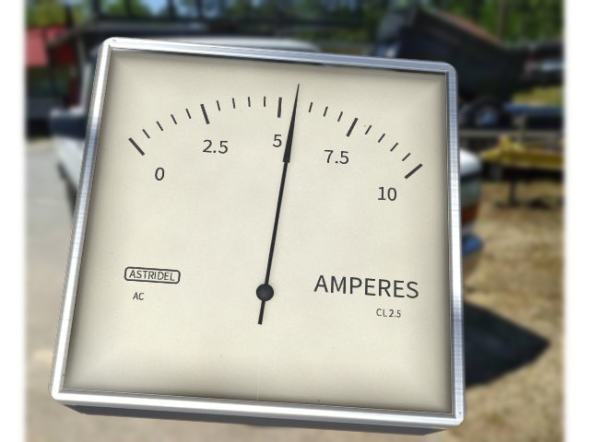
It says 5.5 A
